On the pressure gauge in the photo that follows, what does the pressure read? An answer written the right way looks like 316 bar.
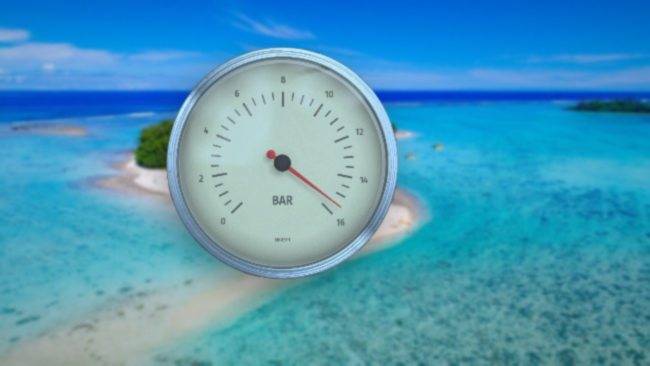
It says 15.5 bar
